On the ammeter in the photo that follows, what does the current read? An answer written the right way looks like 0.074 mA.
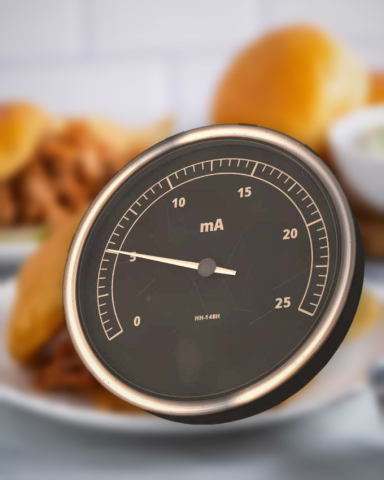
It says 5 mA
